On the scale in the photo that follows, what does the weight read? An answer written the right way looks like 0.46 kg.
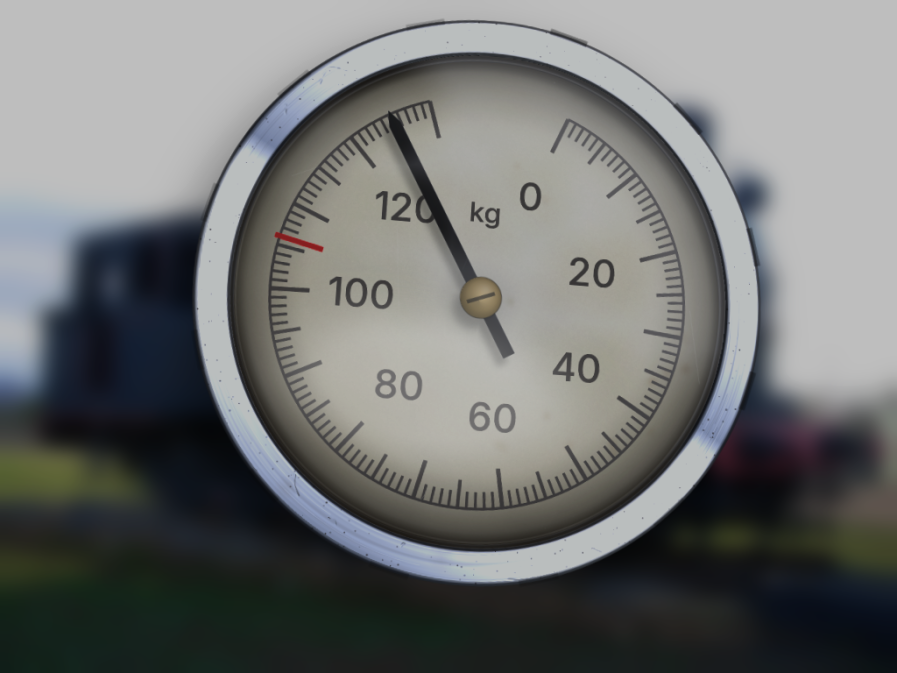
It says 125 kg
